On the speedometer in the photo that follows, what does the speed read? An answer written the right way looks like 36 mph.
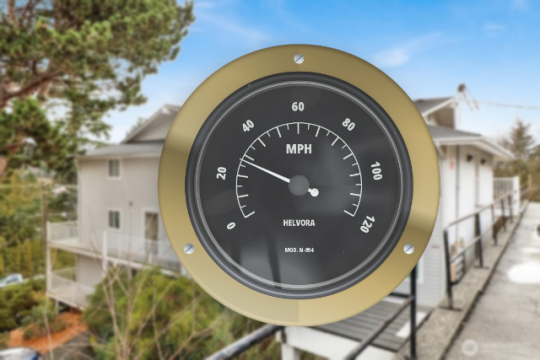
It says 27.5 mph
